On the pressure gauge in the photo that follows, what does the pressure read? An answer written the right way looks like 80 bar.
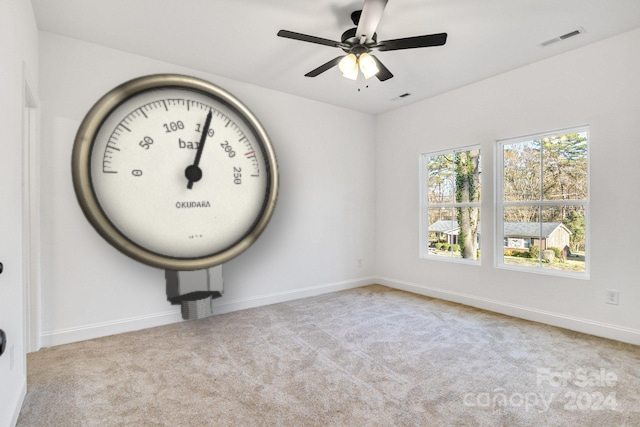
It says 150 bar
